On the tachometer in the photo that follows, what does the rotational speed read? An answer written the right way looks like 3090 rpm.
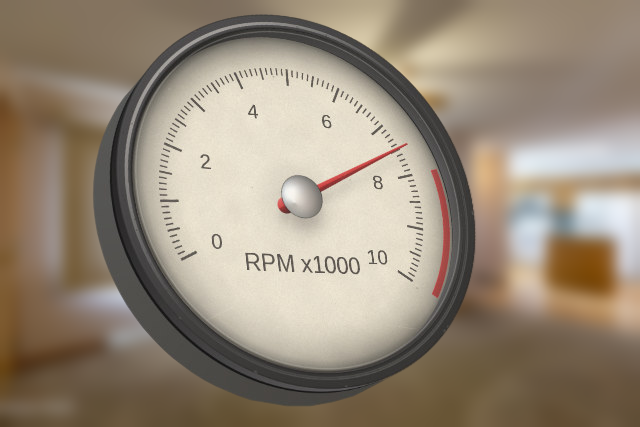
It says 7500 rpm
